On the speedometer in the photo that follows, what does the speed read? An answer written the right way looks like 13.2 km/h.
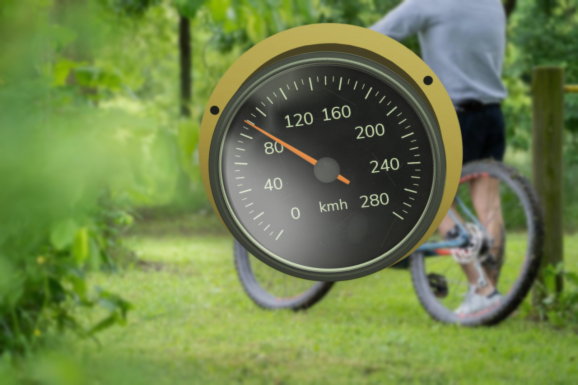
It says 90 km/h
